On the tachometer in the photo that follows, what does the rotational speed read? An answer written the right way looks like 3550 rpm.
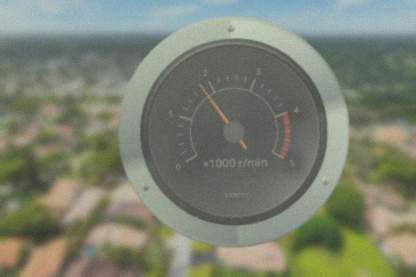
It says 1800 rpm
